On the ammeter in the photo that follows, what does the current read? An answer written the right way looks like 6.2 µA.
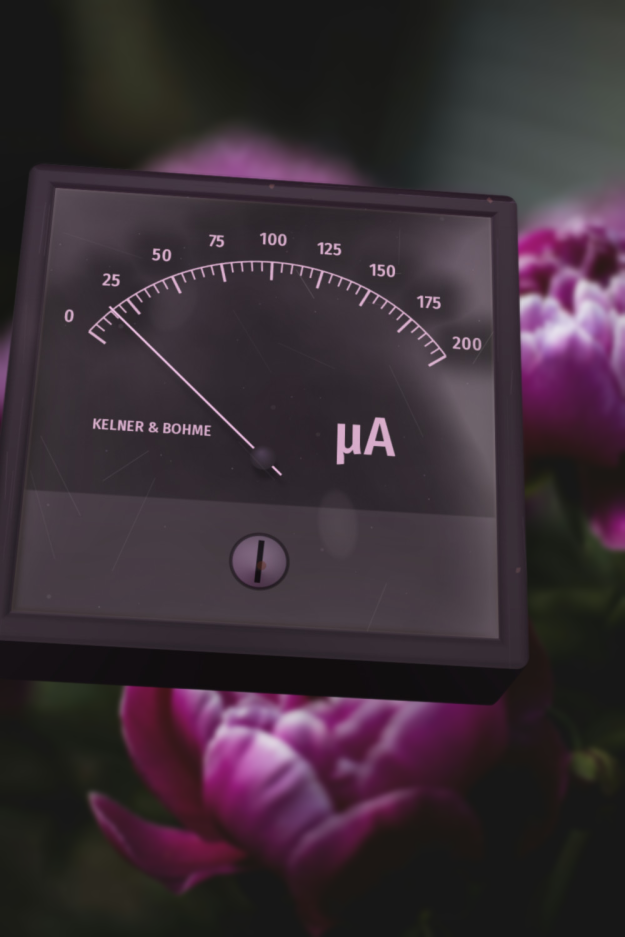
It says 15 µA
